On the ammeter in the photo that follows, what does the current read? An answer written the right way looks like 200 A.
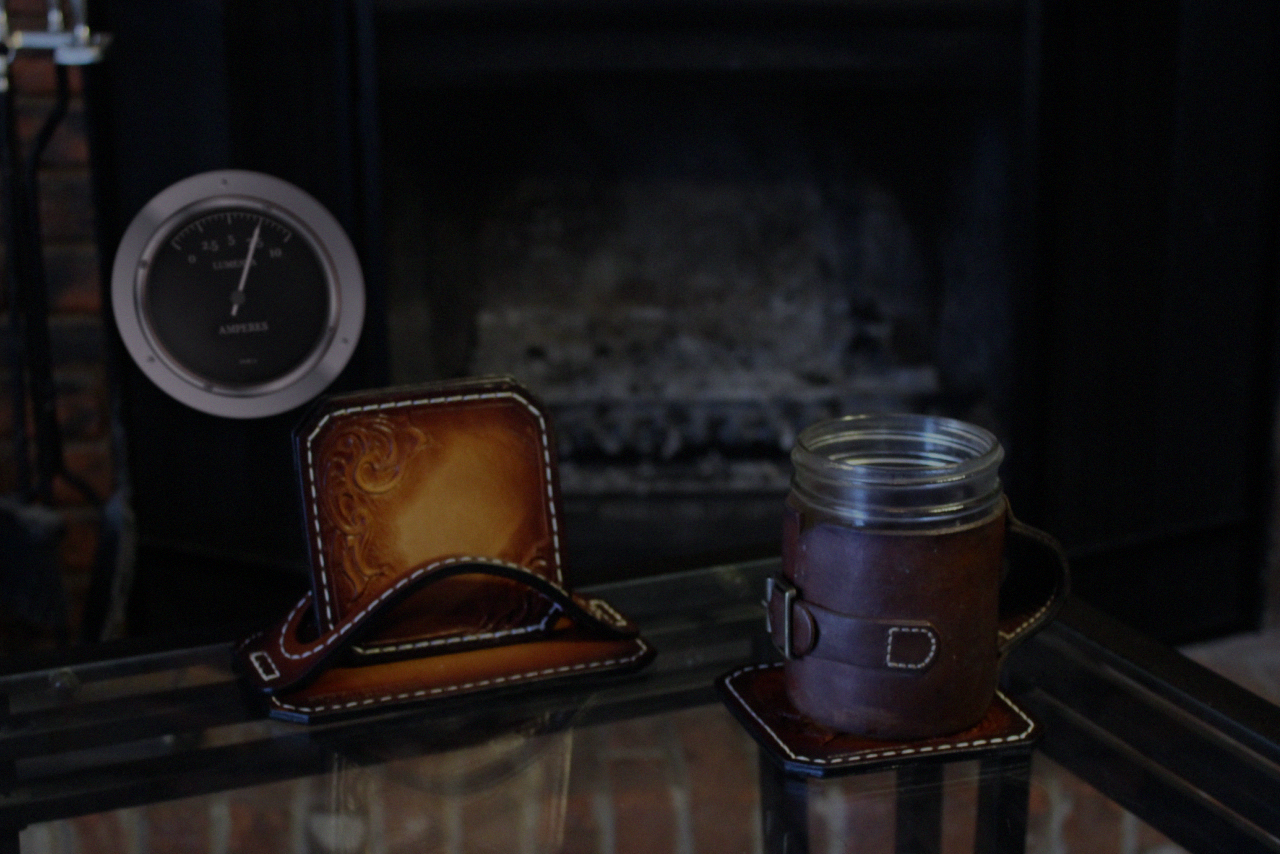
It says 7.5 A
